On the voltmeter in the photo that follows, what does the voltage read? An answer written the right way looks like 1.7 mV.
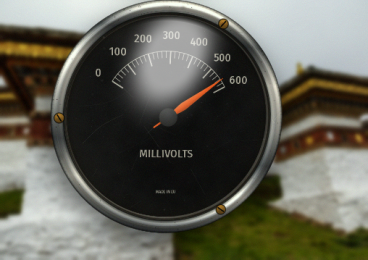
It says 560 mV
